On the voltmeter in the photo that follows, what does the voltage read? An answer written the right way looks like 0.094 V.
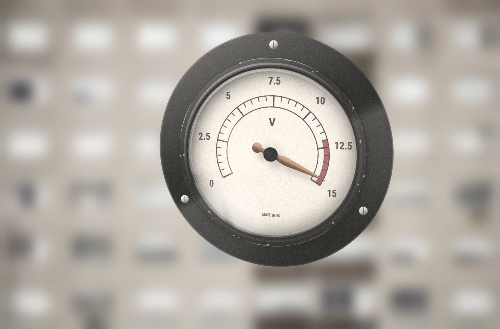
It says 14.5 V
